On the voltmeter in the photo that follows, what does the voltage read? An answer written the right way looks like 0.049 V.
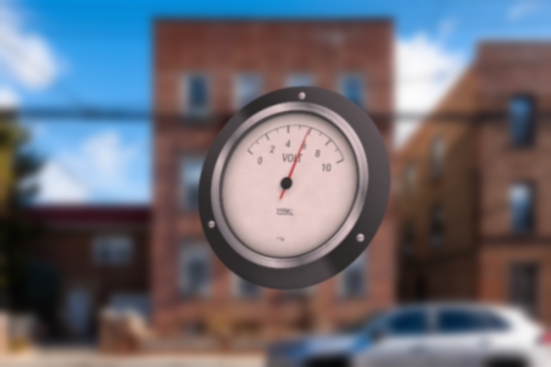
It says 6 V
